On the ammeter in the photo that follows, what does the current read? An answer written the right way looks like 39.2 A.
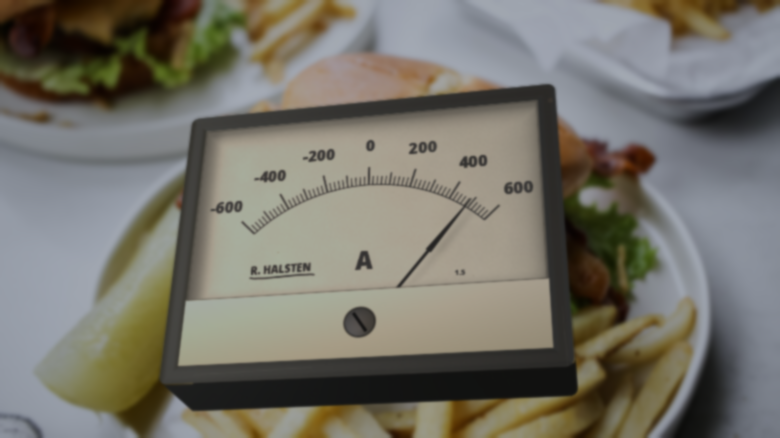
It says 500 A
